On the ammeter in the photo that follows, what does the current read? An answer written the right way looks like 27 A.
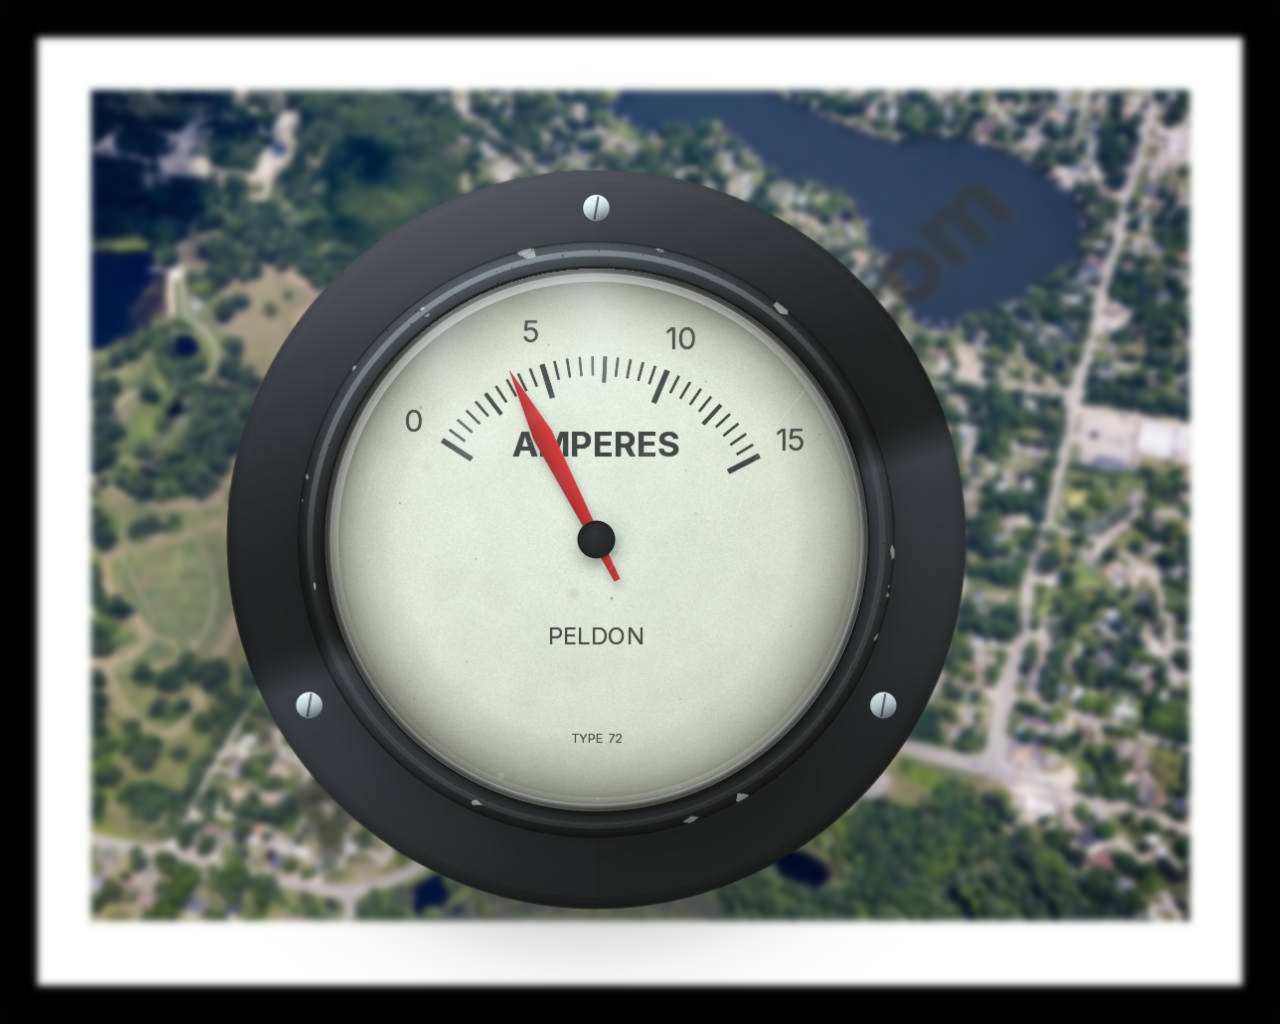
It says 3.75 A
